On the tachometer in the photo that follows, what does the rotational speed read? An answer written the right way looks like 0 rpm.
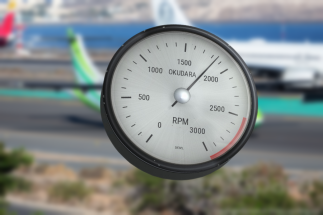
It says 1850 rpm
